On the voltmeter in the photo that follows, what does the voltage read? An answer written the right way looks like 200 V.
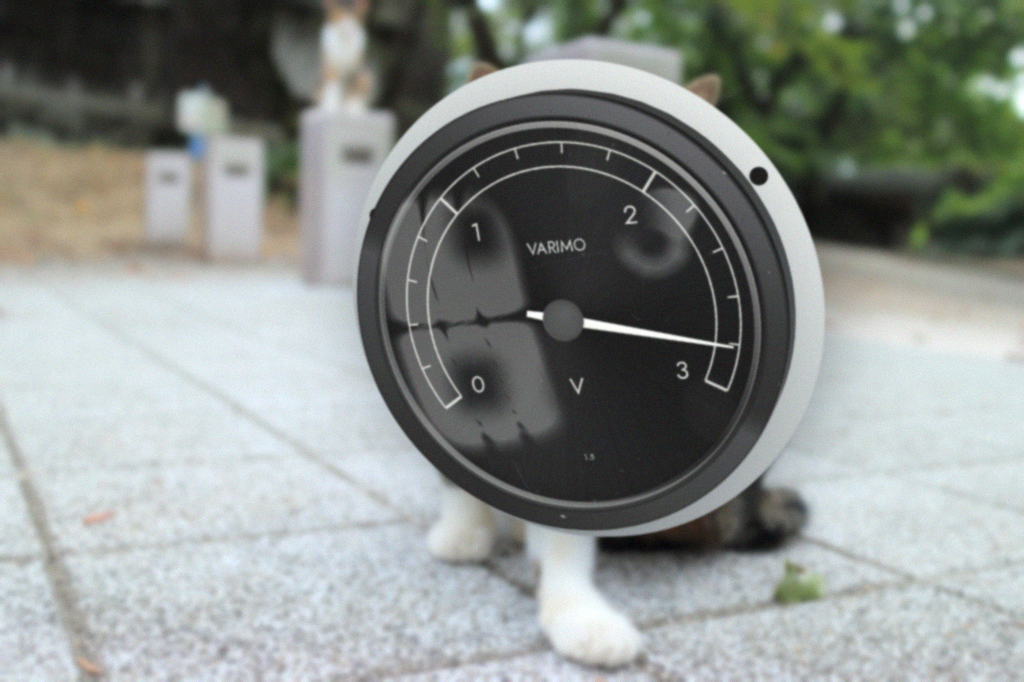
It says 2.8 V
